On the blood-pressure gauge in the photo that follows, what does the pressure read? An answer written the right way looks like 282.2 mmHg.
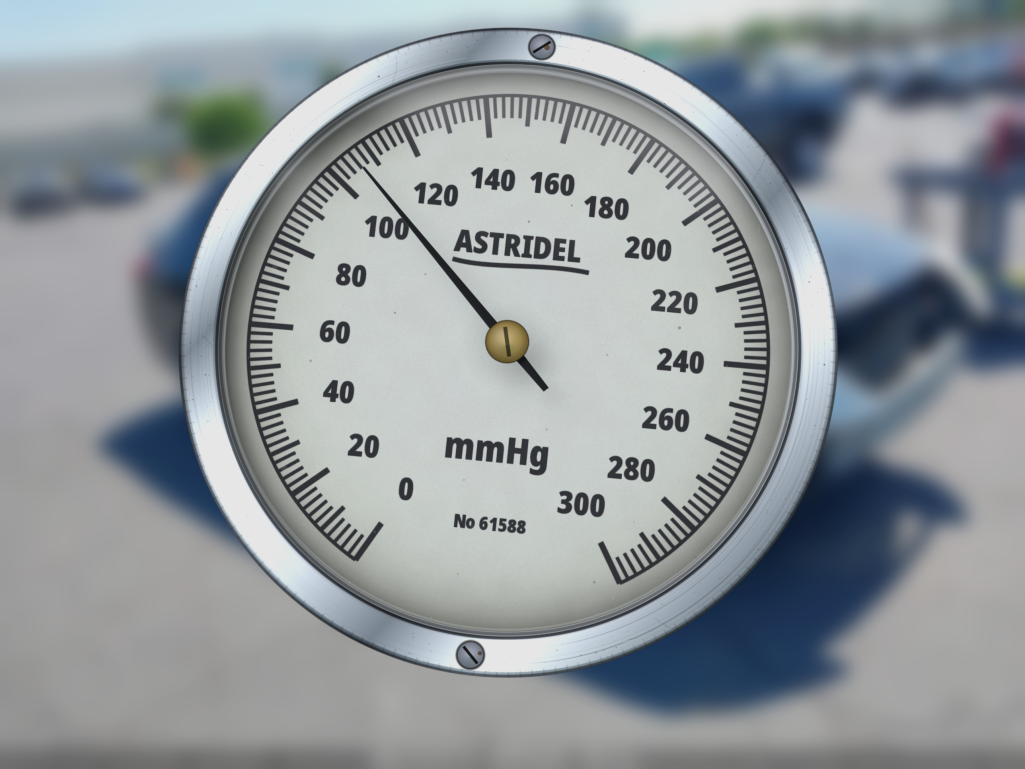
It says 106 mmHg
